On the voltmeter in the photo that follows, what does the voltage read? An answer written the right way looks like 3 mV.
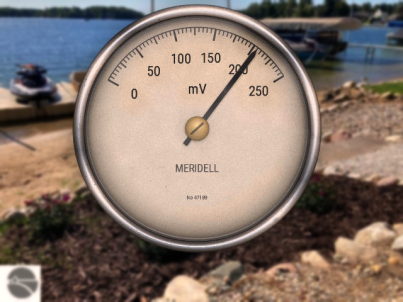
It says 205 mV
